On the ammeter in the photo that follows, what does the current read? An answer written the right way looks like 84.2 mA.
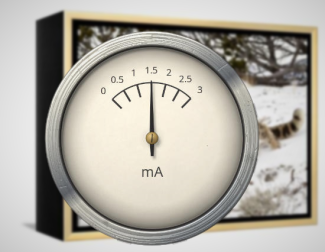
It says 1.5 mA
